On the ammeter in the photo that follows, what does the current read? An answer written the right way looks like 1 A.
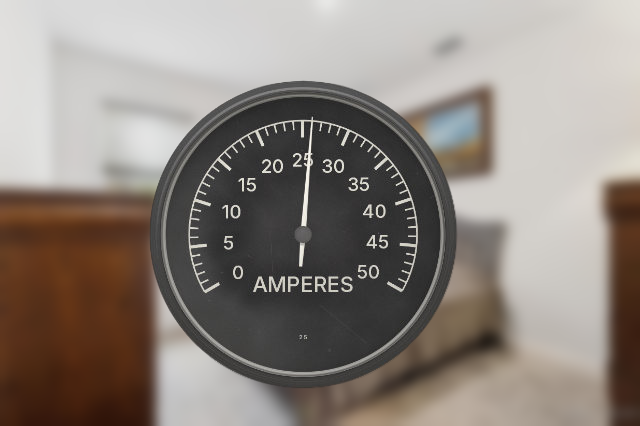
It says 26 A
